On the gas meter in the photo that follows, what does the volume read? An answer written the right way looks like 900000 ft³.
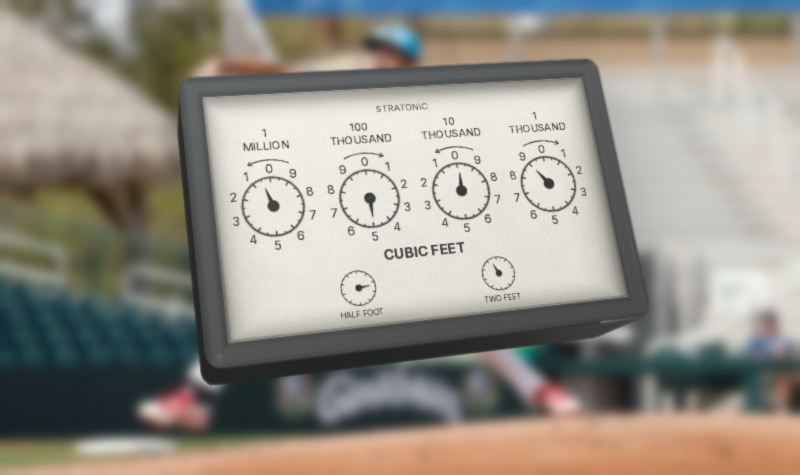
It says 49900 ft³
